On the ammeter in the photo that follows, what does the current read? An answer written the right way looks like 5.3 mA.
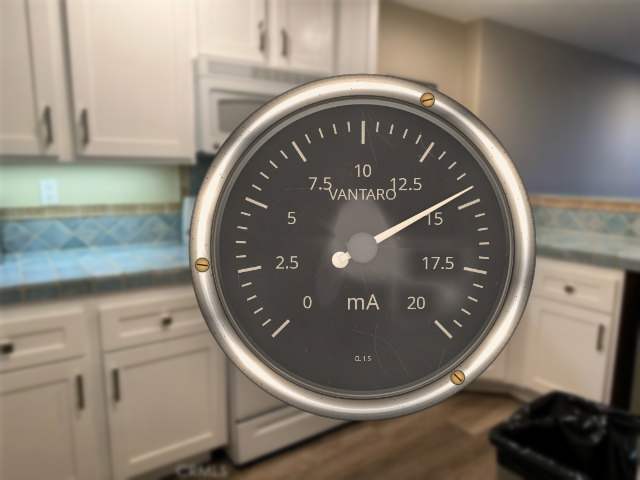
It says 14.5 mA
